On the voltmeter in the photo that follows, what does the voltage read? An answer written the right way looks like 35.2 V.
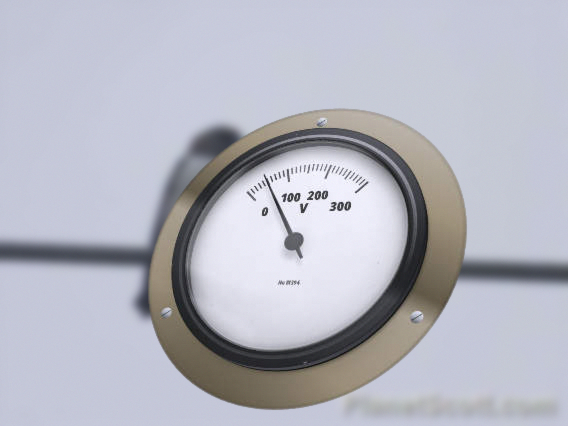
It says 50 V
